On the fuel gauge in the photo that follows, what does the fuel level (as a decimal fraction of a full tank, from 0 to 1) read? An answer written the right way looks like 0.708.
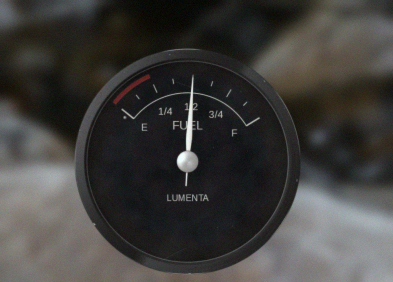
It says 0.5
